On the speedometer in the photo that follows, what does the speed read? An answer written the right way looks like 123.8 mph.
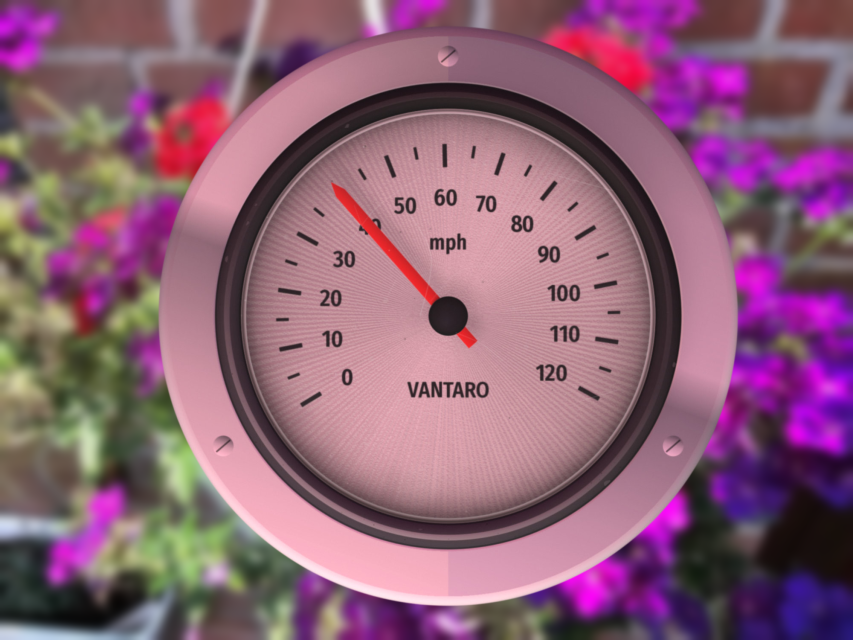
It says 40 mph
